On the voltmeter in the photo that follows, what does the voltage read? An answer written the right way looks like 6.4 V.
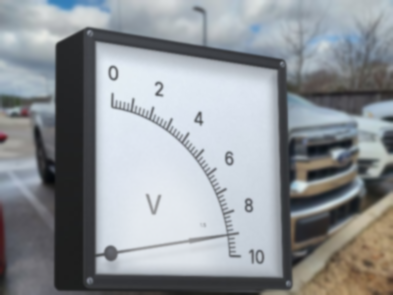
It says 9 V
